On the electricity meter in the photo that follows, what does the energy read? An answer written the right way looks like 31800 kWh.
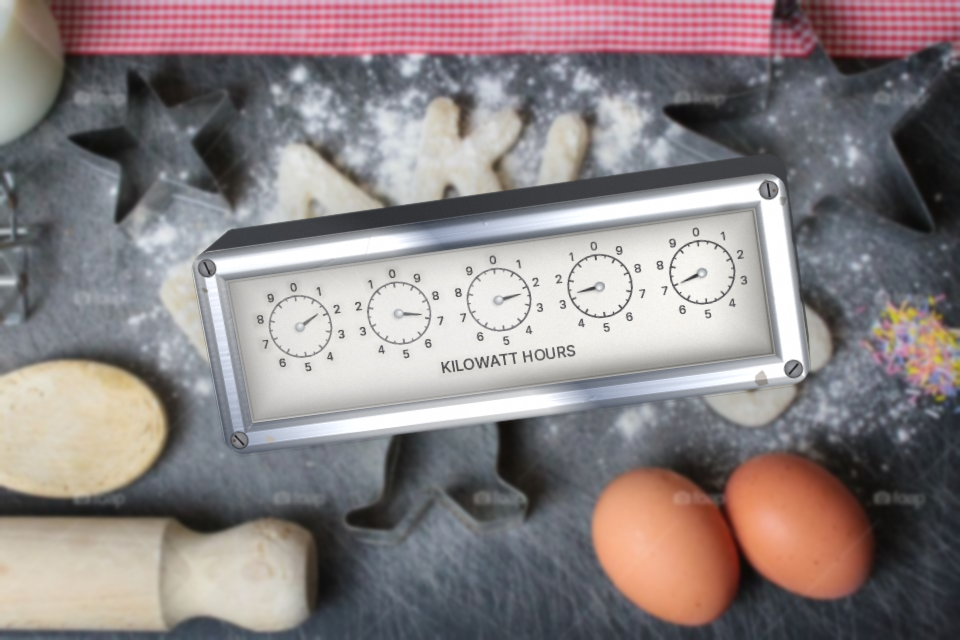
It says 17227 kWh
